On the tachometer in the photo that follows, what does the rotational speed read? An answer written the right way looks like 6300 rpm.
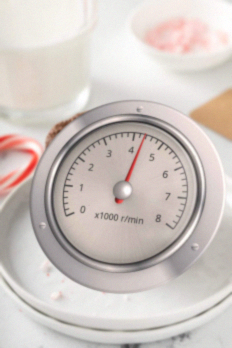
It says 4400 rpm
